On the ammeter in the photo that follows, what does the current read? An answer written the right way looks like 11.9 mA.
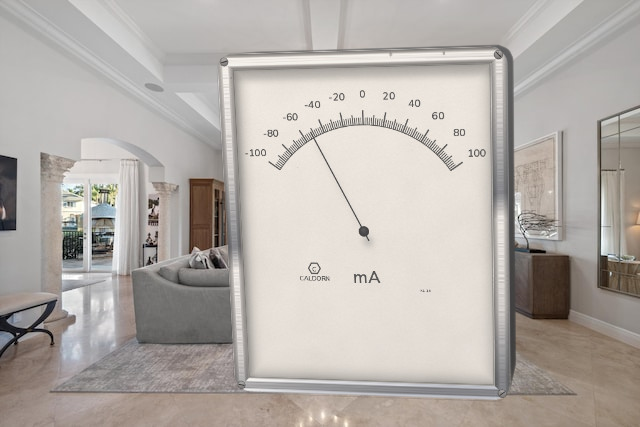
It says -50 mA
